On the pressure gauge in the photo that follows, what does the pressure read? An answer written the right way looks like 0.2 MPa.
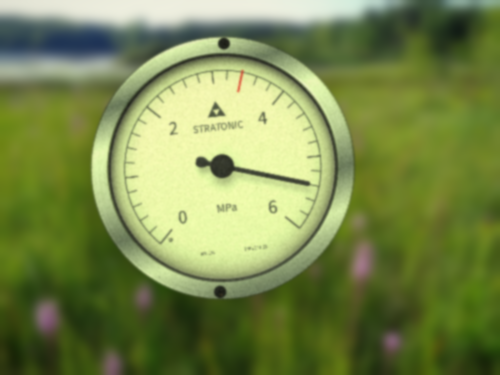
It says 5.4 MPa
